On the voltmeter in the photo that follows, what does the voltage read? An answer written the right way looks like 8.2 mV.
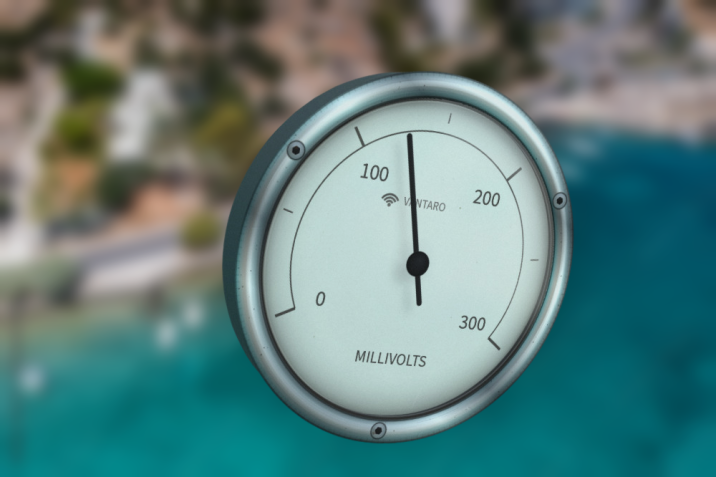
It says 125 mV
